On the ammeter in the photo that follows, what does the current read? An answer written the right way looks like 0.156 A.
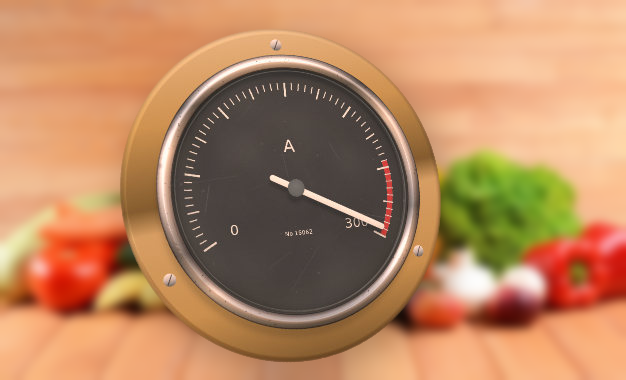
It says 295 A
